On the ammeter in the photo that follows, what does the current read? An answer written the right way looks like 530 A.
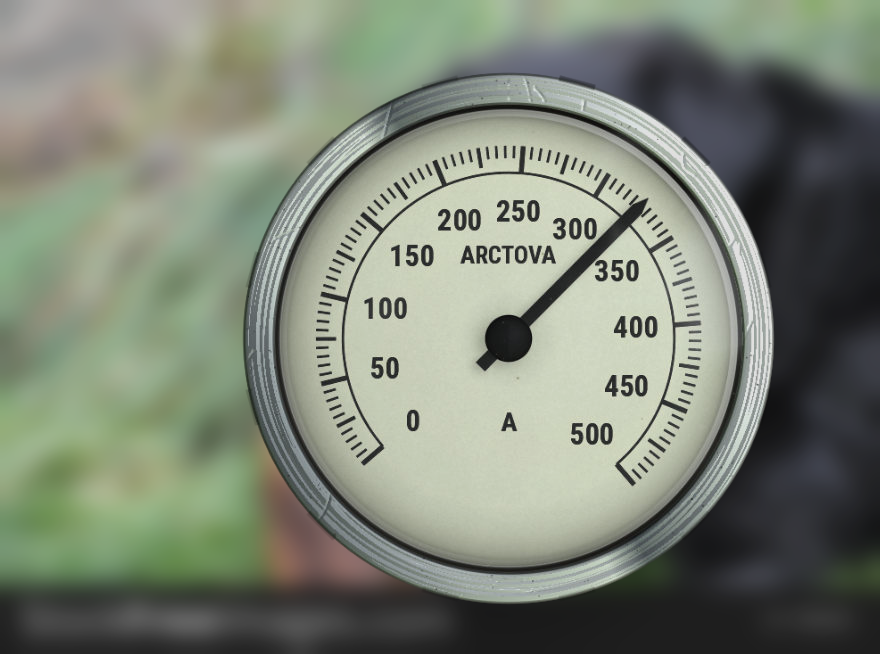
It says 325 A
